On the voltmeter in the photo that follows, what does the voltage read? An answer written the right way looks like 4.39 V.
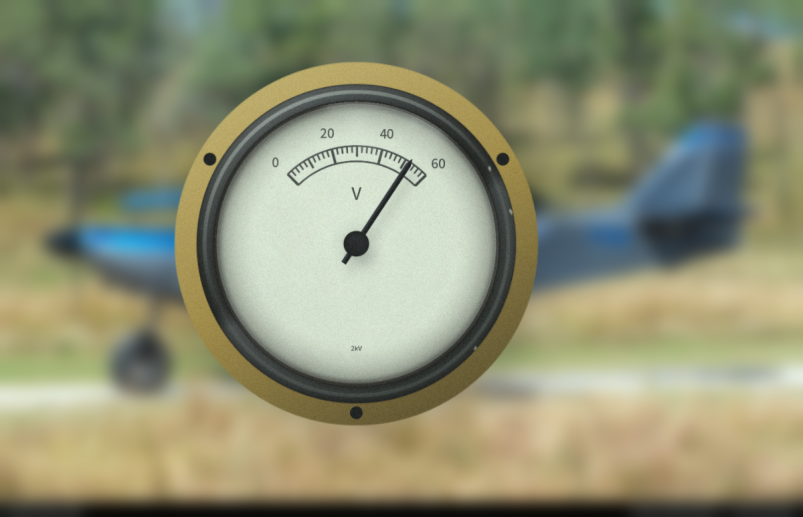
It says 52 V
